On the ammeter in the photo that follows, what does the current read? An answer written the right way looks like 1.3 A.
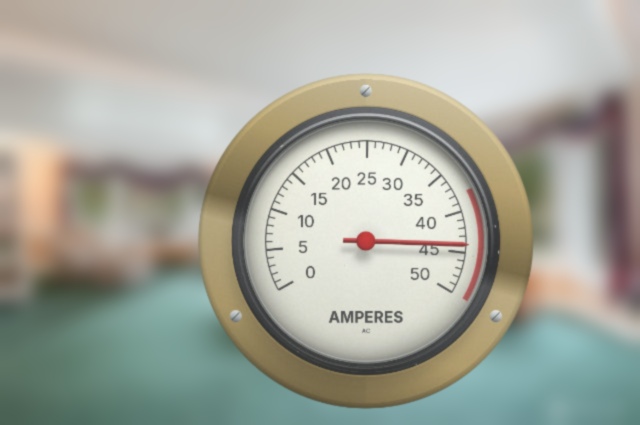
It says 44 A
